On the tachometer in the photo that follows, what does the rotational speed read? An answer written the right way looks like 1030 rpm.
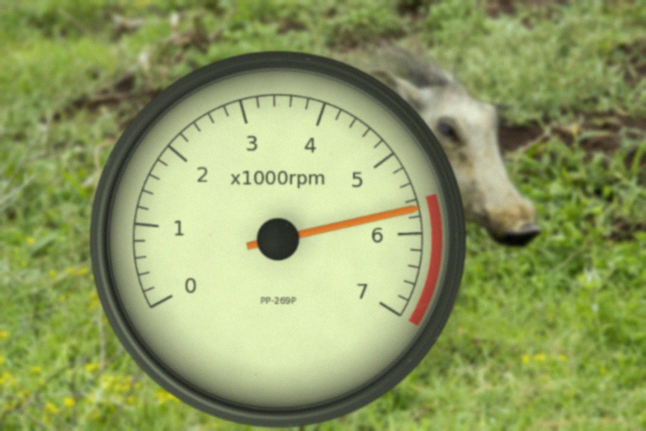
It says 5700 rpm
